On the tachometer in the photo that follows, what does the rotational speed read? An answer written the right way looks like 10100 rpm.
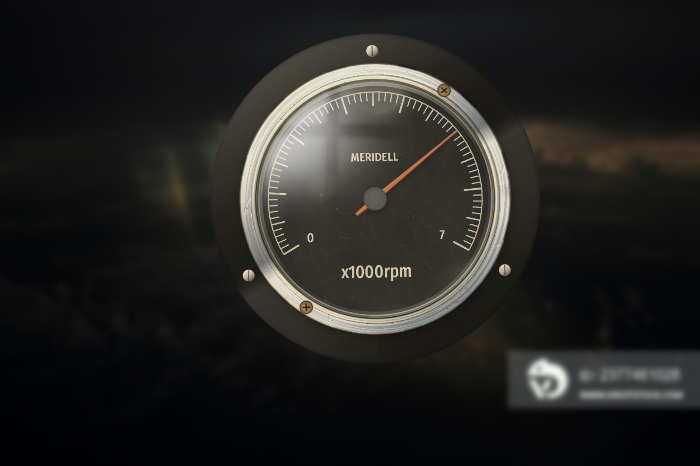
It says 5000 rpm
